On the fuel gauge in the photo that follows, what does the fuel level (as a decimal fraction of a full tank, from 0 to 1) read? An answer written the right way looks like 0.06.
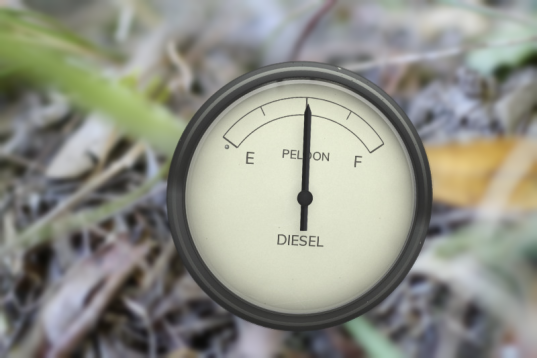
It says 0.5
